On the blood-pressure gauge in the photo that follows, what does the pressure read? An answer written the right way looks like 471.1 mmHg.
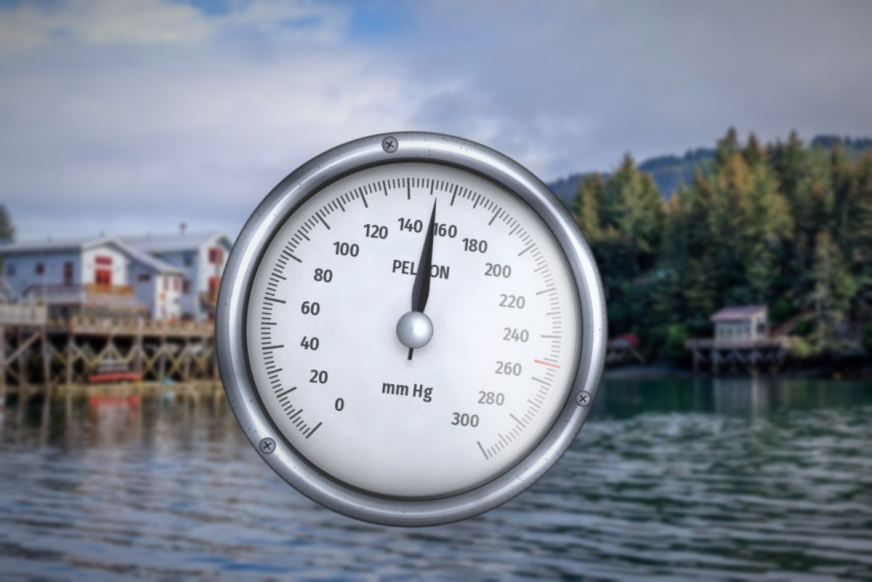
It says 152 mmHg
